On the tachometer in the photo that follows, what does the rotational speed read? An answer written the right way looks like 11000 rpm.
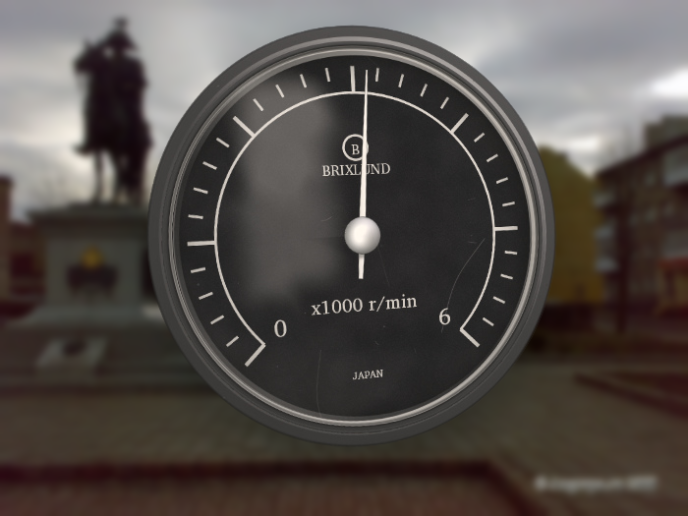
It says 3100 rpm
